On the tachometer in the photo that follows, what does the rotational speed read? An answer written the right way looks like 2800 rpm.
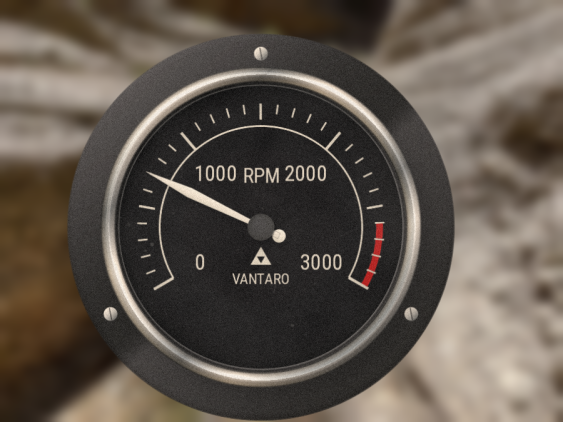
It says 700 rpm
